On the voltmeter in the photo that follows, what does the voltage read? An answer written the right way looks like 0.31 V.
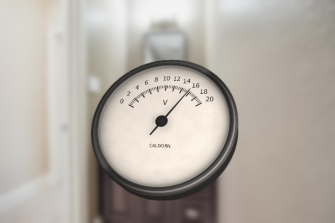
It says 16 V
